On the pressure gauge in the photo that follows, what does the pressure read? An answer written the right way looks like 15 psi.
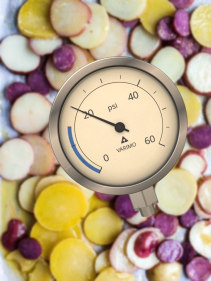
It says 20 psi
